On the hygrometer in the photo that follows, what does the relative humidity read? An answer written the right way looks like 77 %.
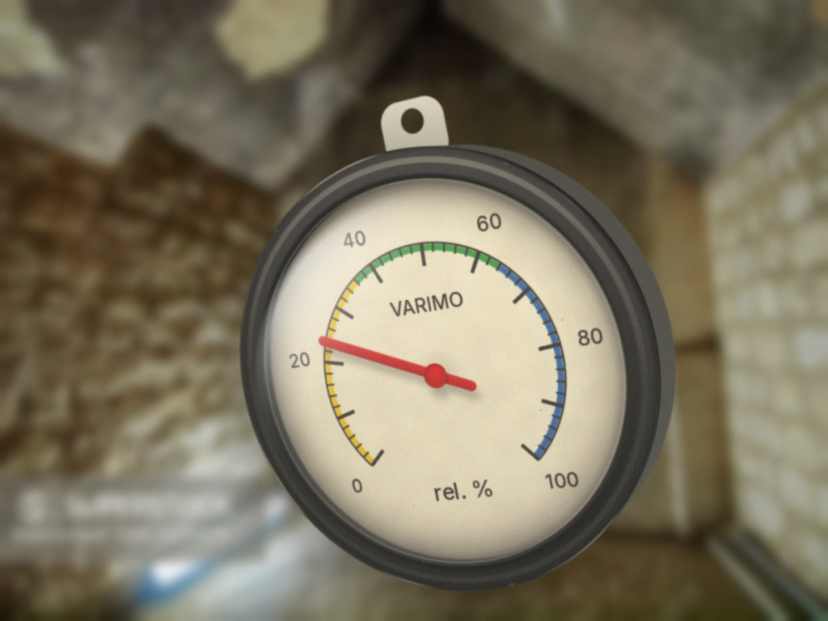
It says 24 %
